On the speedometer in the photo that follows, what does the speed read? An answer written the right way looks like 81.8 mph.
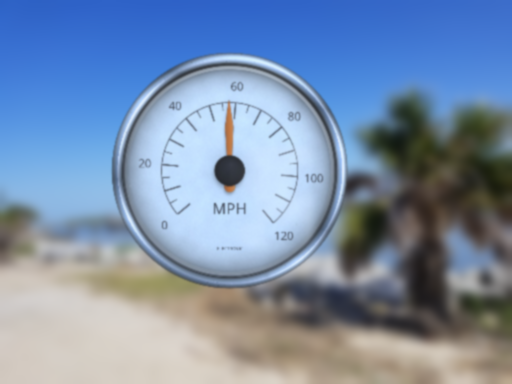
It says 57.5 mph
